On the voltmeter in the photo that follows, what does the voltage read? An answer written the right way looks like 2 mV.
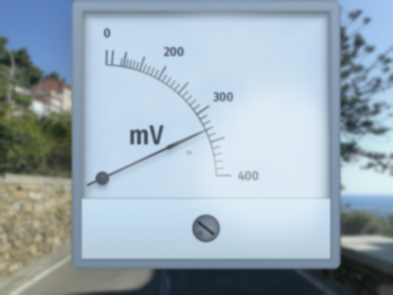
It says 330 mV
